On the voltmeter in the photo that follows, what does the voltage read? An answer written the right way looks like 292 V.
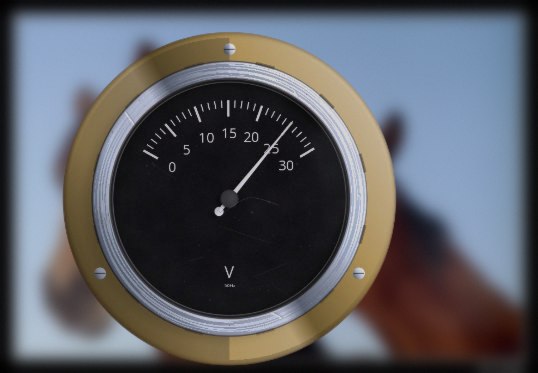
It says 25 V
